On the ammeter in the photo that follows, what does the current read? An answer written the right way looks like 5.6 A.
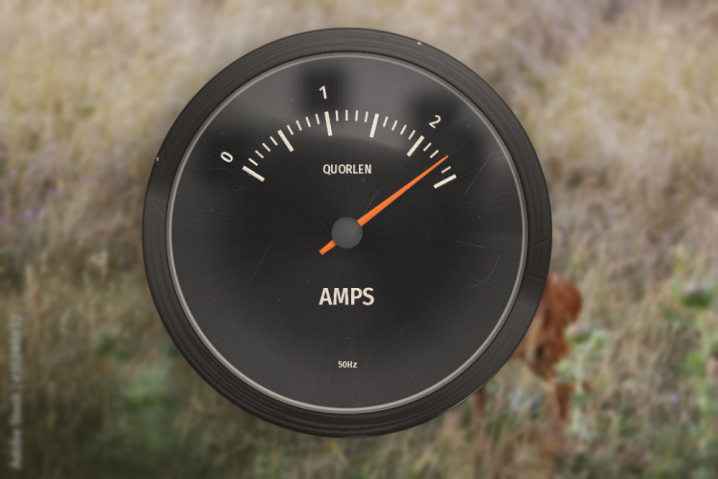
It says 2.3 A
